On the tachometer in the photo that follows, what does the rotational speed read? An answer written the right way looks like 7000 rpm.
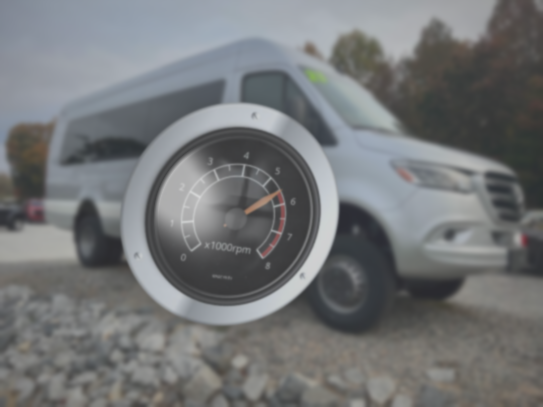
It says 5500 rpm
